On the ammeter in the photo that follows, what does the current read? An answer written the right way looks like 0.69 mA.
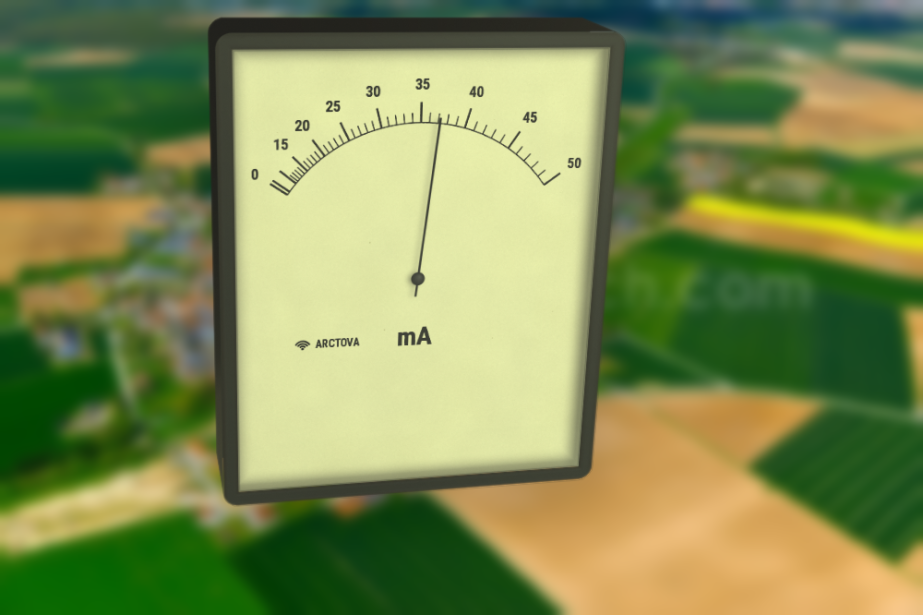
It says 37 mA
